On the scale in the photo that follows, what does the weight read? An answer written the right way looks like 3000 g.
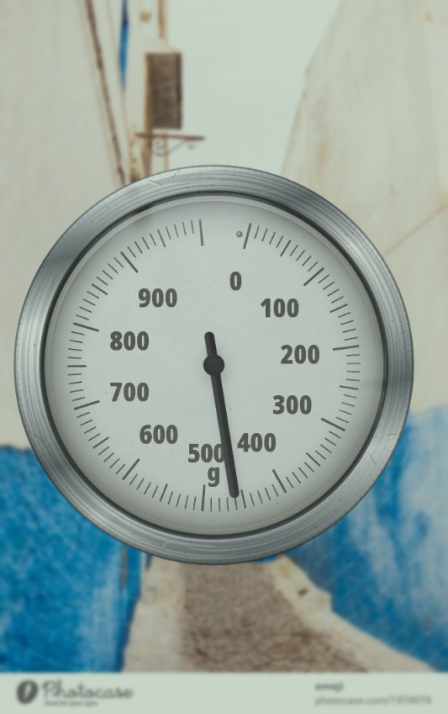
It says 460 g
